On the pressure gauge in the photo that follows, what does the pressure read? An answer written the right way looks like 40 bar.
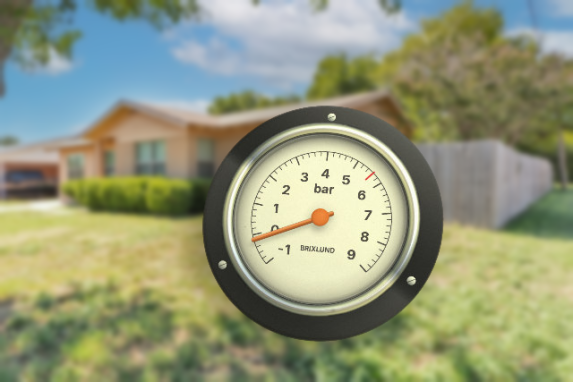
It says -0.2 bar
